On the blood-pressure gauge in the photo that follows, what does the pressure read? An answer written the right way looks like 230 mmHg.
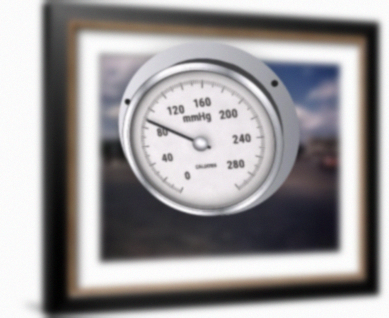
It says 90 mmHg
